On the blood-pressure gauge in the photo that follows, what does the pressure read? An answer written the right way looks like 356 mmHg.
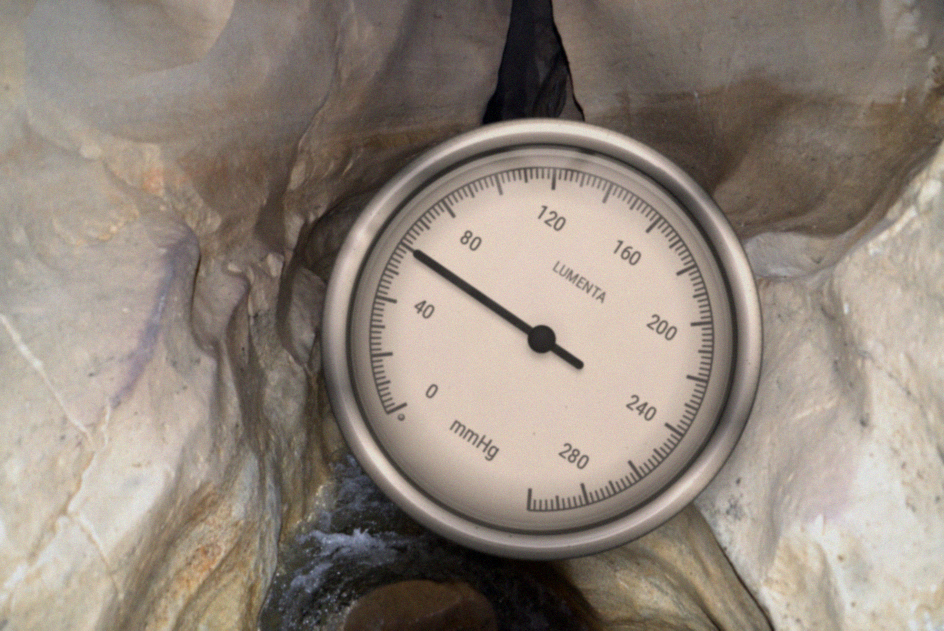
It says 60 mmHg
